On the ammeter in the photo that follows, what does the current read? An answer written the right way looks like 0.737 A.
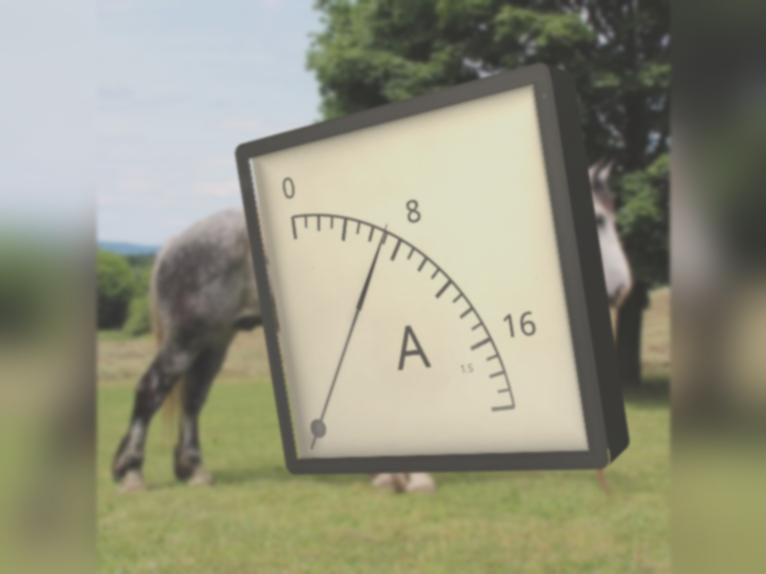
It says 7 A
